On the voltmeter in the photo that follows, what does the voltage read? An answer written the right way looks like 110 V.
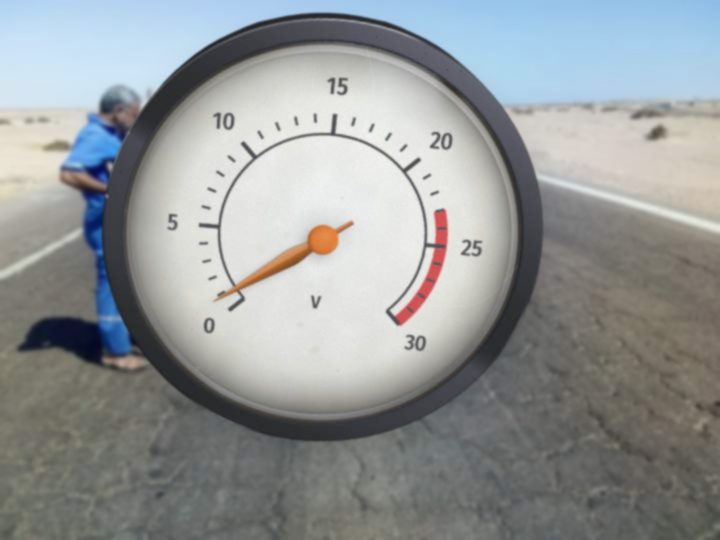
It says 1 V
